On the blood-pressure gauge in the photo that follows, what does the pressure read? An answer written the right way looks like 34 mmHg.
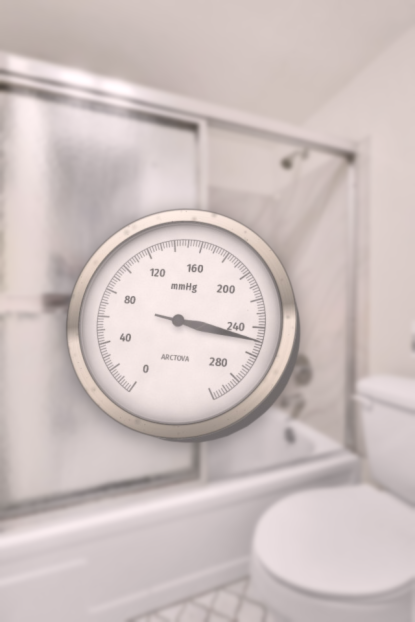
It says 250 mmHg
